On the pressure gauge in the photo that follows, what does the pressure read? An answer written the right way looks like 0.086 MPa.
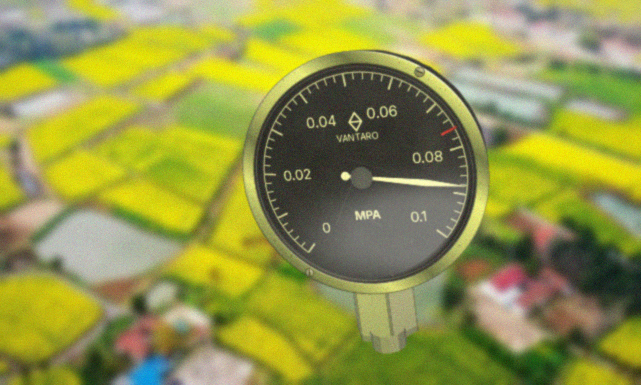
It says 0.088 MPa
